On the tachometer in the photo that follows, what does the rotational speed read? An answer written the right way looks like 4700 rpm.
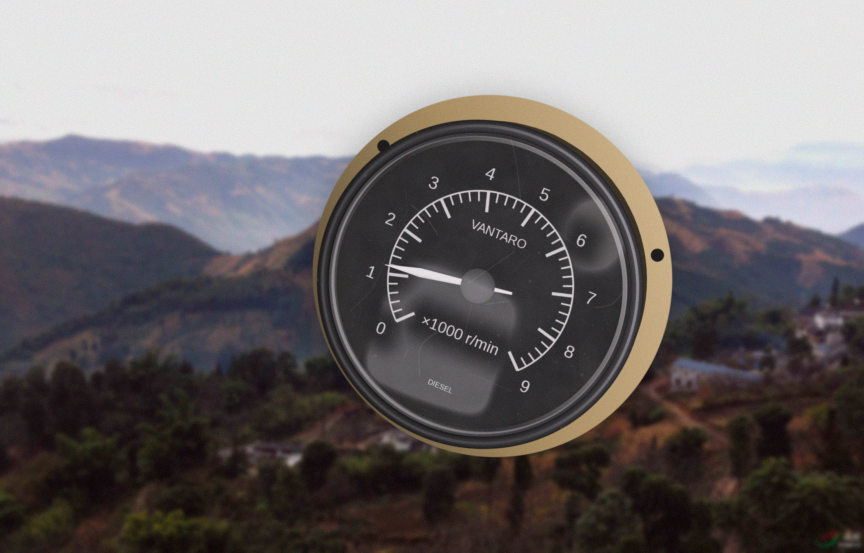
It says 1200 rpm
